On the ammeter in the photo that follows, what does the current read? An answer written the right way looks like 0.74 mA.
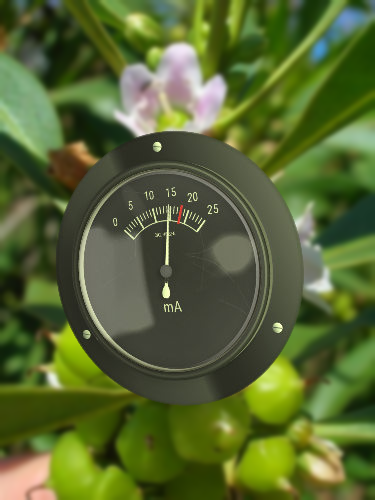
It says 15 mA
